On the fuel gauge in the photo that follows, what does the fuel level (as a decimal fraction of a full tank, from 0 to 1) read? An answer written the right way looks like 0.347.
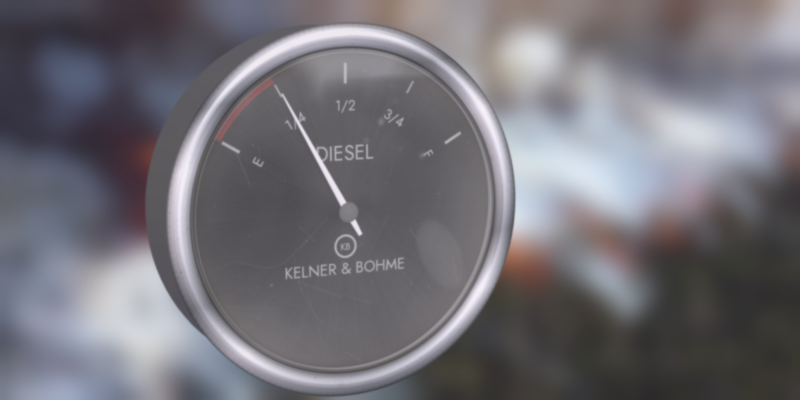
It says 0.25
